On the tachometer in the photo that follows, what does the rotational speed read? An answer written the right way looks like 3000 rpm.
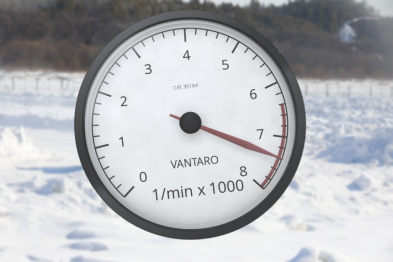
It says 7400 rpm
